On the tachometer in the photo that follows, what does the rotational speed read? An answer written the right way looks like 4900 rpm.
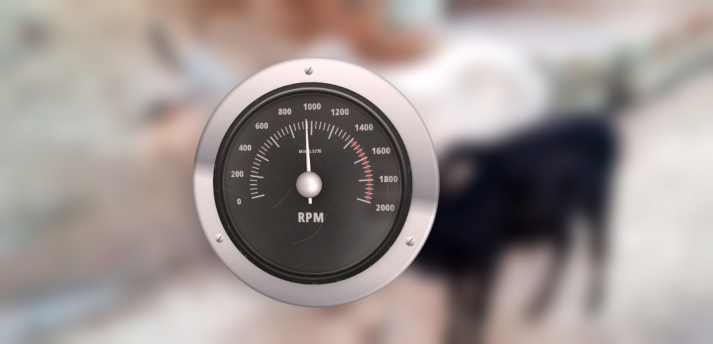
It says 960 rpm
